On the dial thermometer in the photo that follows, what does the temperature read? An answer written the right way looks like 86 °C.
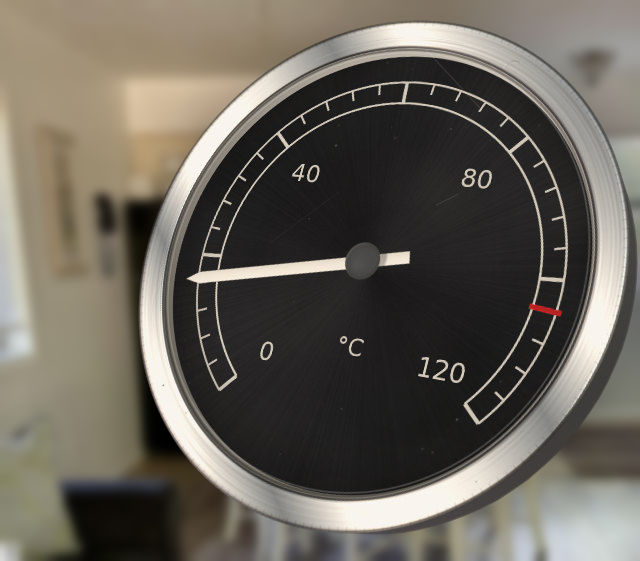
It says 16 °C
